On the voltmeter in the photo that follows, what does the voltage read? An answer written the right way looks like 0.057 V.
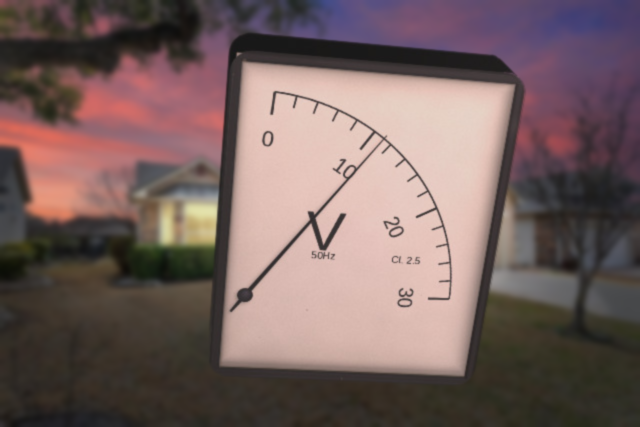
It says 11 V
